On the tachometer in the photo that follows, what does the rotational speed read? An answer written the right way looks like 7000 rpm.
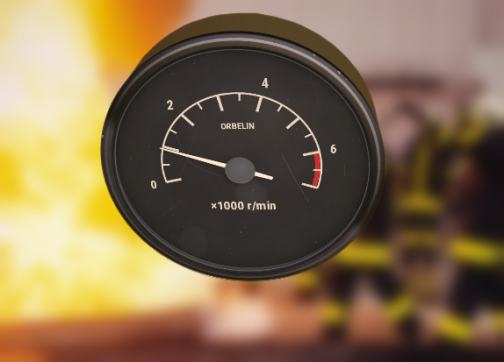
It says 1000 rpm
